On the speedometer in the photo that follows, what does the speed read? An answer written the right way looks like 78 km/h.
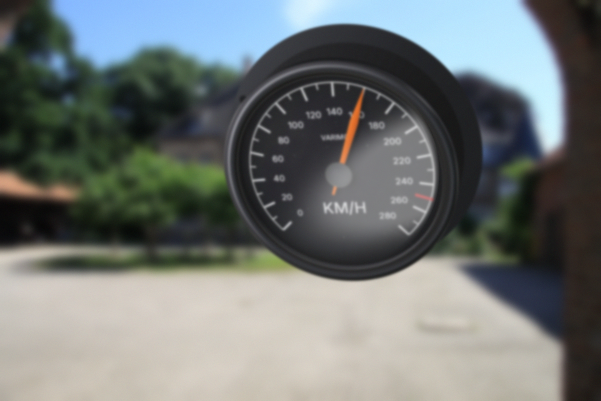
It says 160 km/h
